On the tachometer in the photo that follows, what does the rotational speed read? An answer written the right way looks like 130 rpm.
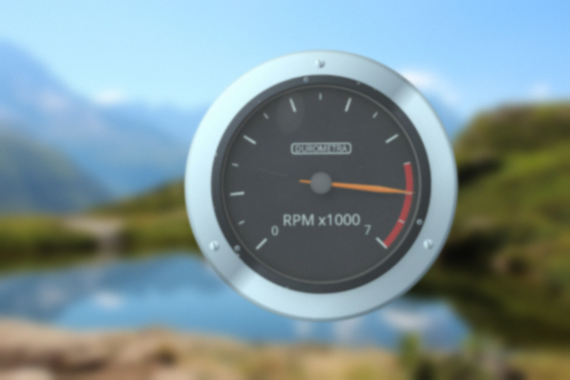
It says 6000 rpm
